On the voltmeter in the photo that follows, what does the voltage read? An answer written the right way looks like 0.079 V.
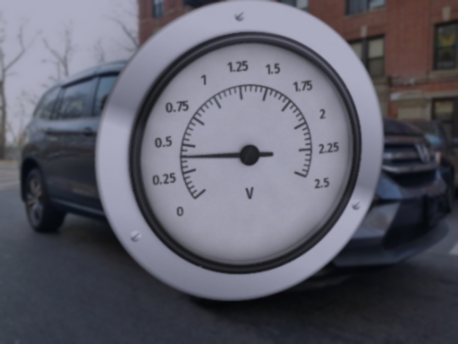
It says 0.4 V
